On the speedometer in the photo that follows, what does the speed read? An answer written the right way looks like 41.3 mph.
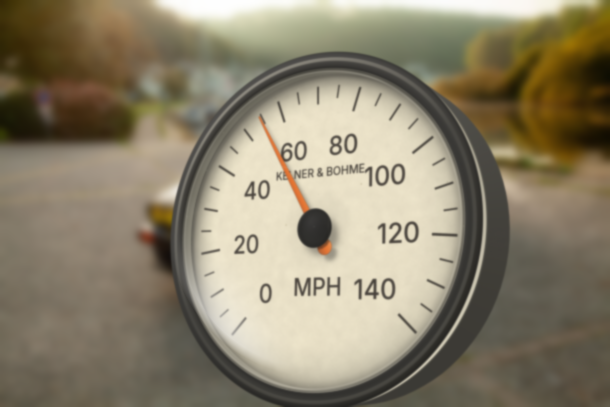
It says 55 mph
